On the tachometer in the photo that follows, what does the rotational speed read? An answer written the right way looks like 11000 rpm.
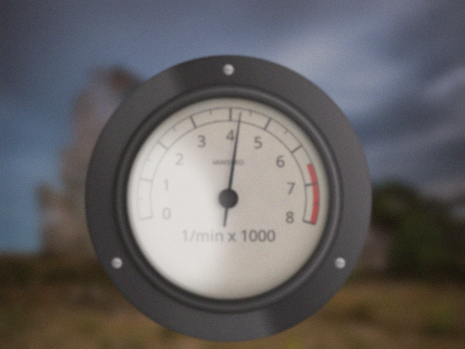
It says 4250 rpm
